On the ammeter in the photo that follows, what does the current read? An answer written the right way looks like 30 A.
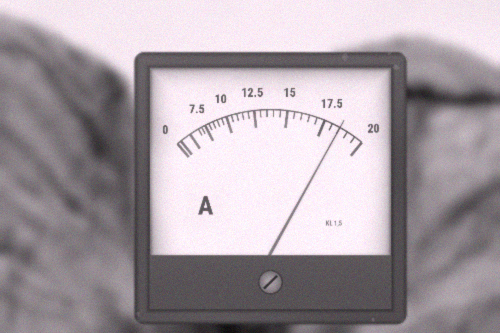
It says 18.5 A
